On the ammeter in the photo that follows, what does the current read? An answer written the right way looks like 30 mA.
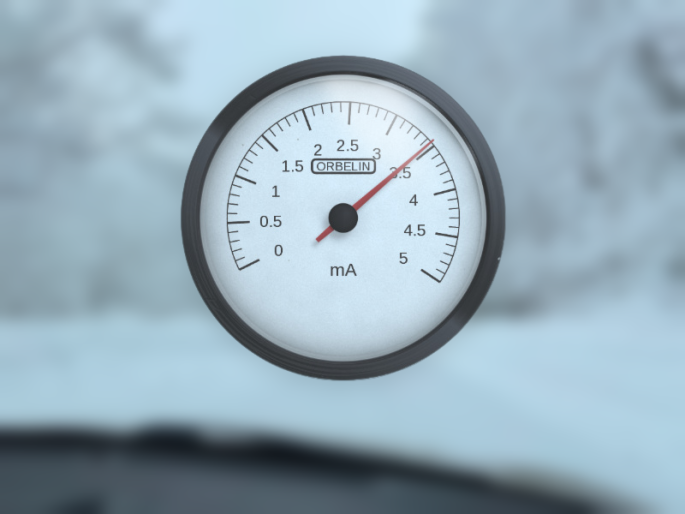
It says 3.45 mA
